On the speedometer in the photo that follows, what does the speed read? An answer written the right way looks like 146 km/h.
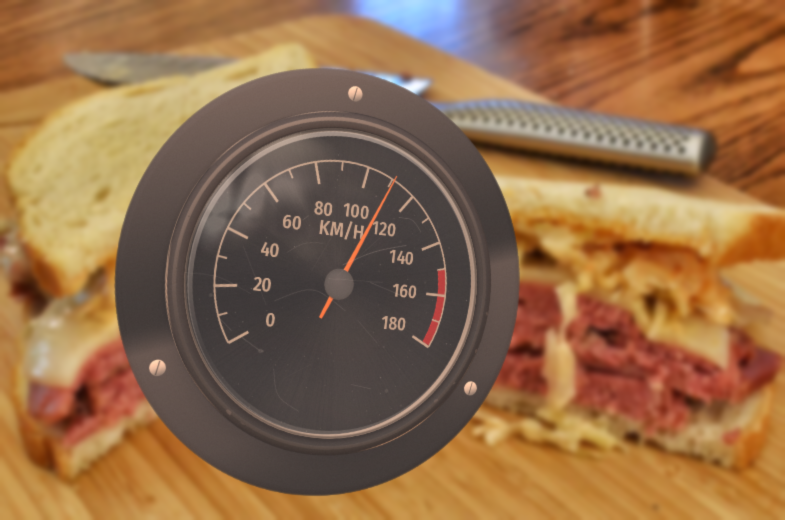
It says 110 km/h
